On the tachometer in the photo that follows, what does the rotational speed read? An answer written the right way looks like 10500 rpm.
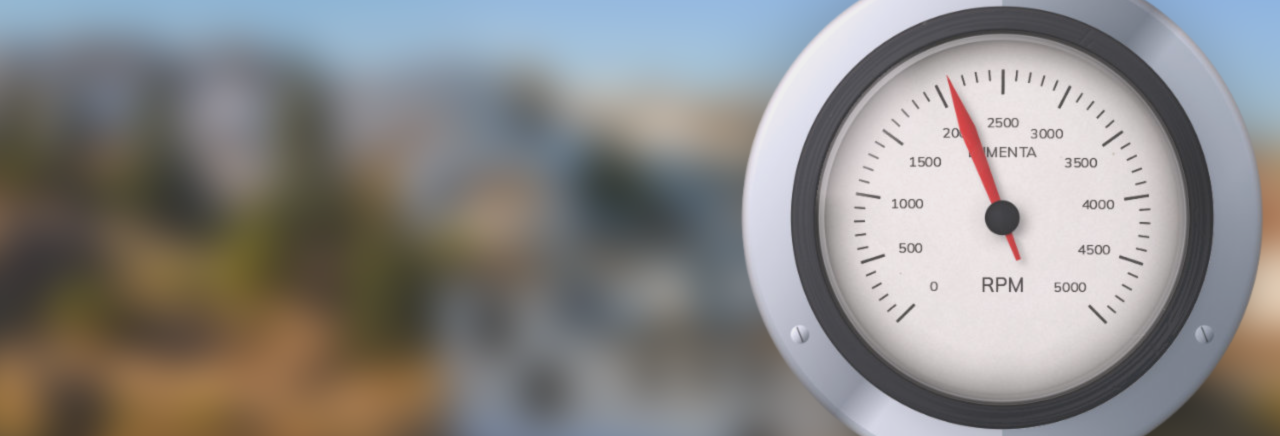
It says 2100 rpm
